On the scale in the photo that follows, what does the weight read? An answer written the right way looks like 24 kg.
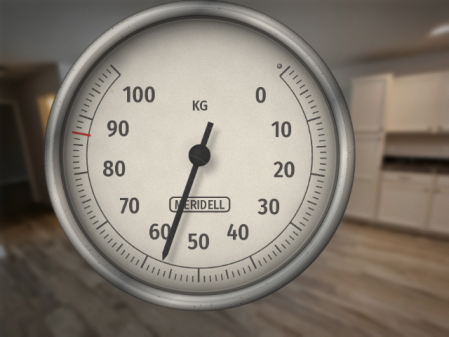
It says 57 kg
